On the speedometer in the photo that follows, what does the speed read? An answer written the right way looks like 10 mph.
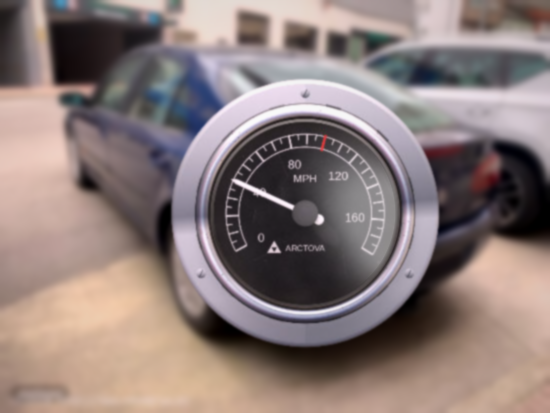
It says 40 mph
